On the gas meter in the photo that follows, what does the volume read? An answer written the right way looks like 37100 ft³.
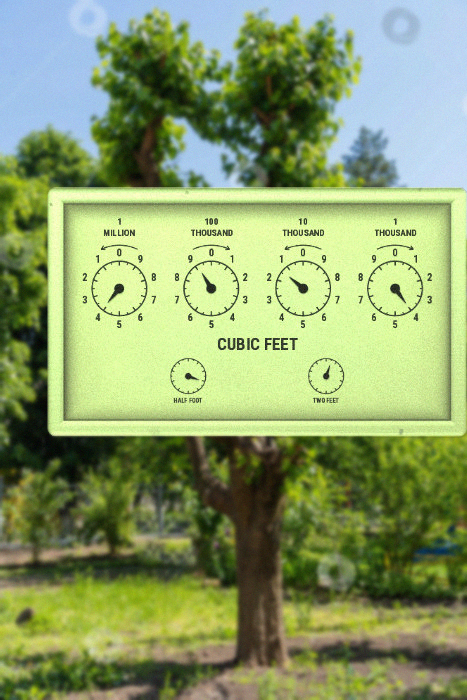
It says 391400 ft³
